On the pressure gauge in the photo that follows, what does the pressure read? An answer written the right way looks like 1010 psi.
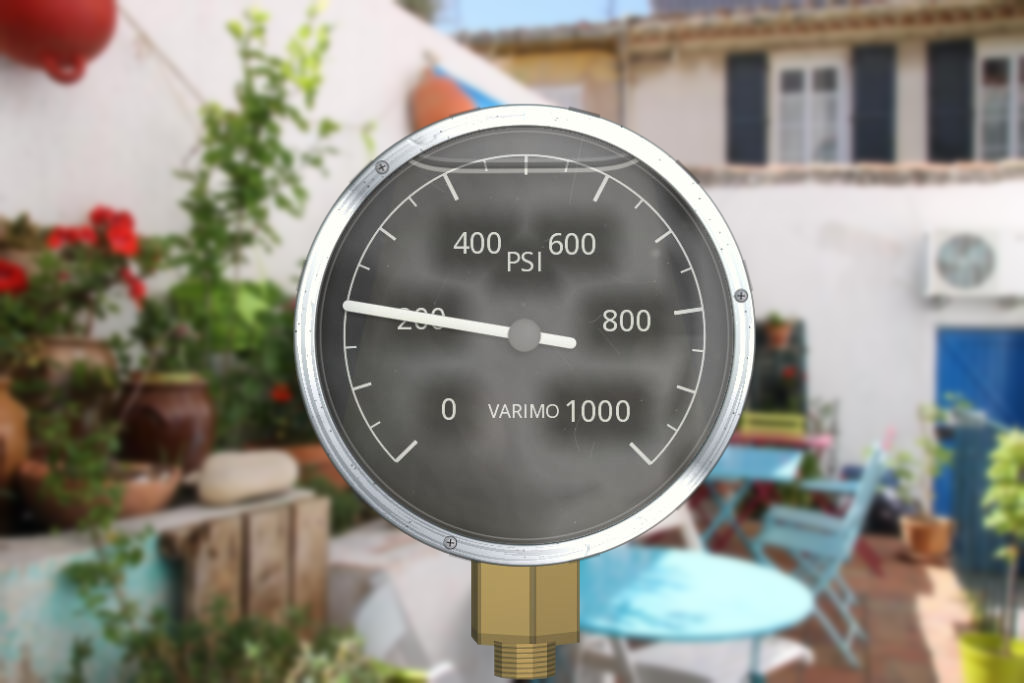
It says 200 psi
